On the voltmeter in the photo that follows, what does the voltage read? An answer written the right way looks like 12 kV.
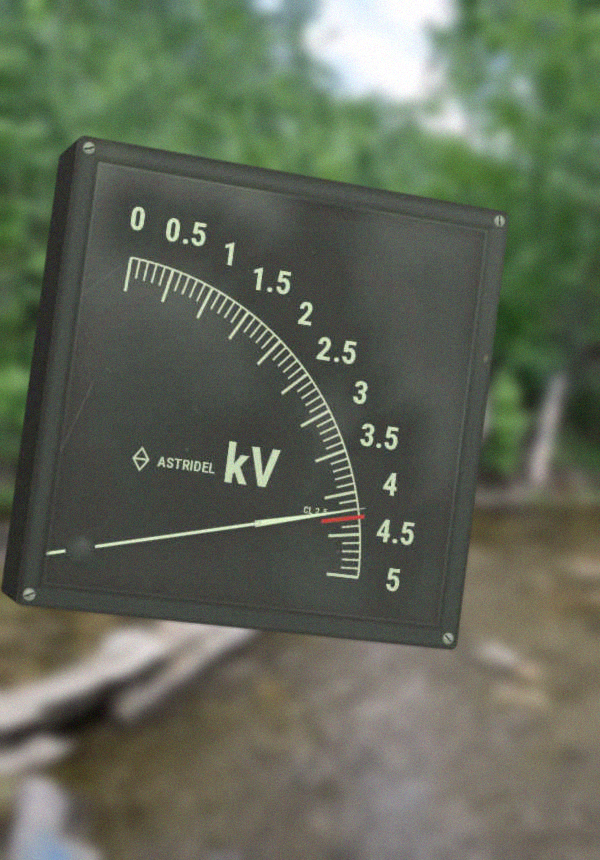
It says 4.2 kV
